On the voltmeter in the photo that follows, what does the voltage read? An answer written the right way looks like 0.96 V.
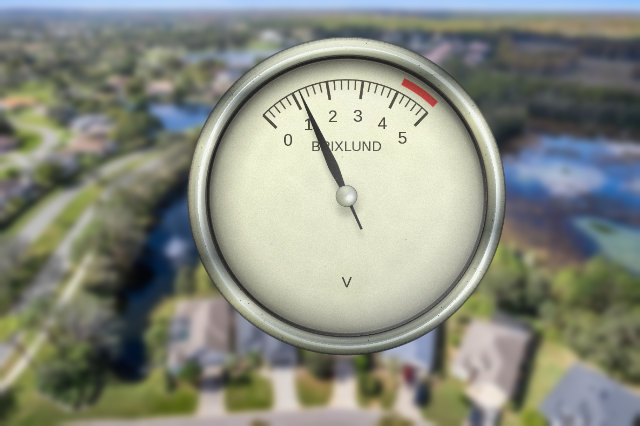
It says 1.2 V
